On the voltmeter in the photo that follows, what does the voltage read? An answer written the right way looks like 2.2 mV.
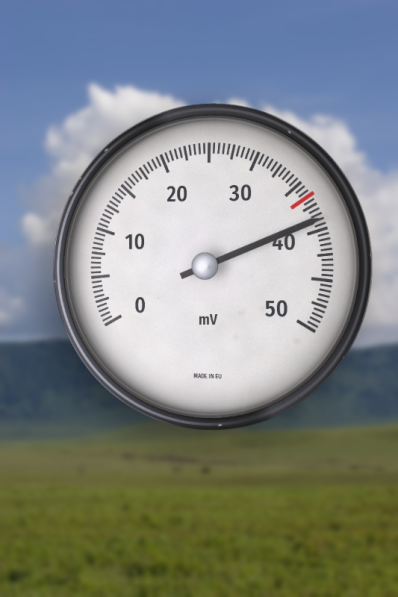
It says 39 mV
